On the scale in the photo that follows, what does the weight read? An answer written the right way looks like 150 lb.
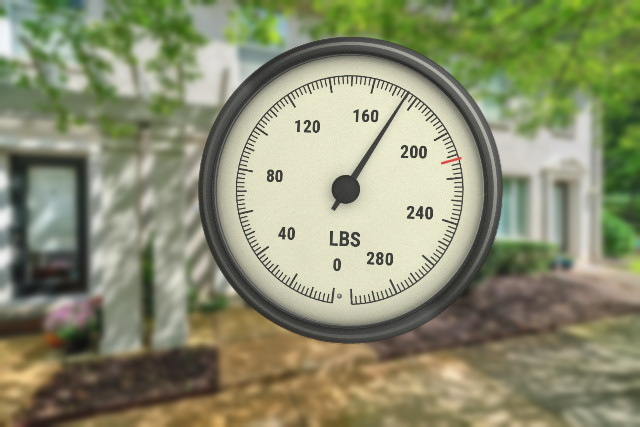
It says 176 lb
